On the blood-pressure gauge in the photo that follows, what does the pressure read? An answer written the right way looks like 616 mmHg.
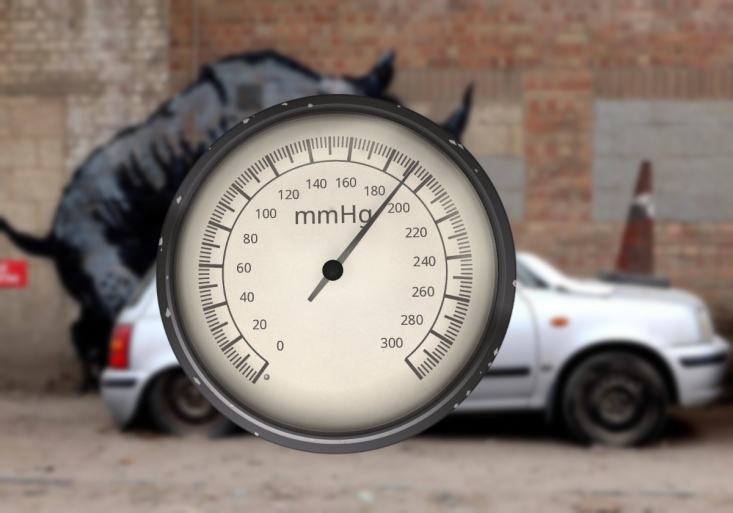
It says 192 mmHg
